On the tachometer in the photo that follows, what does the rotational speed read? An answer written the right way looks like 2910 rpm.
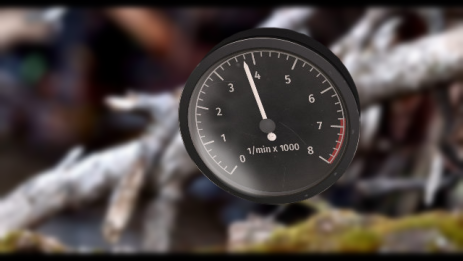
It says 3800 rpm
